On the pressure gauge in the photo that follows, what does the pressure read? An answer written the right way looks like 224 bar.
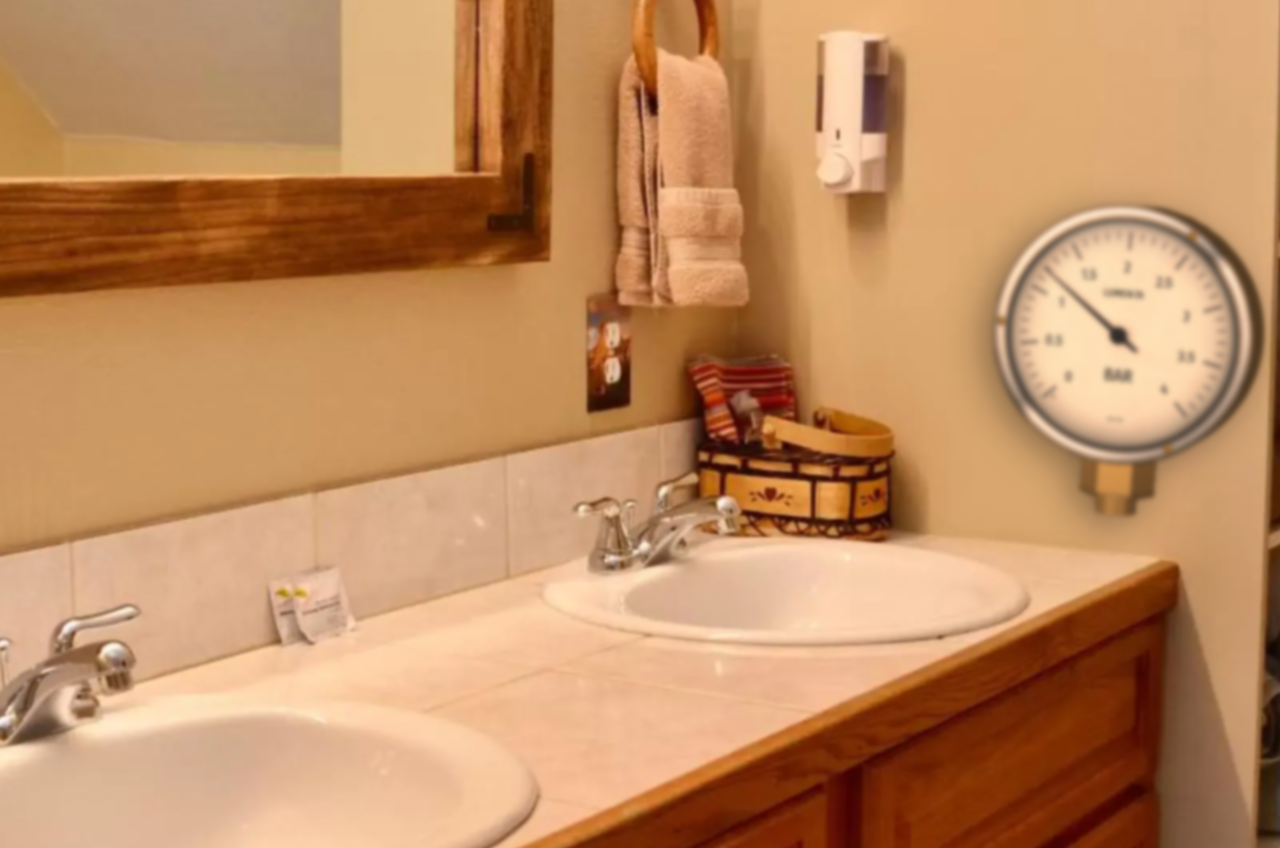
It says 1.2 bar
